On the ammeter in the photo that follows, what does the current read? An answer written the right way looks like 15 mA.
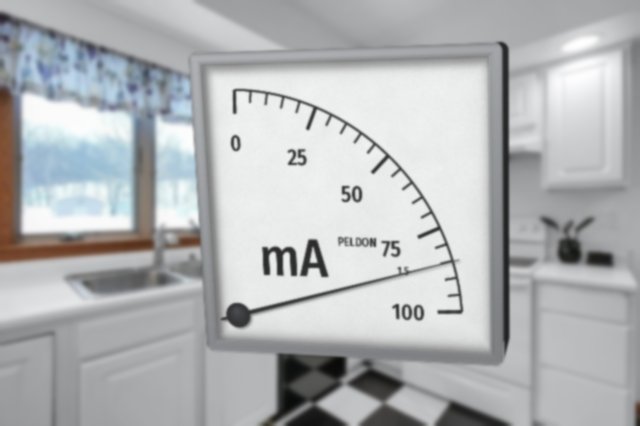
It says 85 mA
